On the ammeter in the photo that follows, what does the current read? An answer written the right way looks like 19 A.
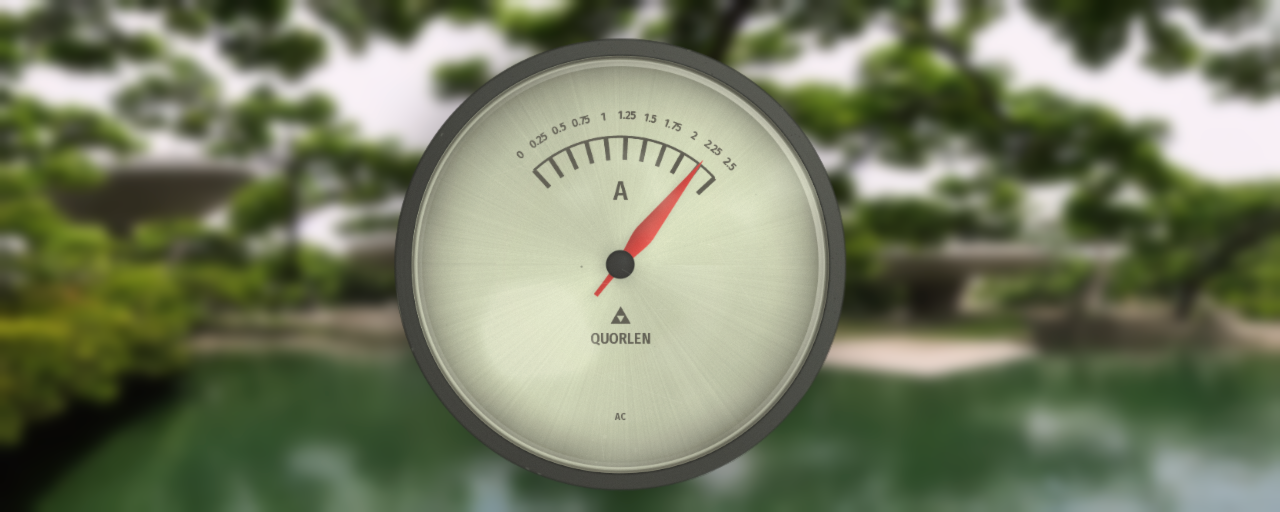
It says 2.25 A
